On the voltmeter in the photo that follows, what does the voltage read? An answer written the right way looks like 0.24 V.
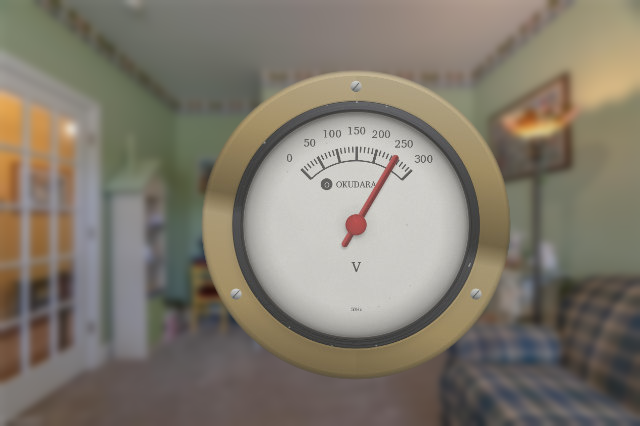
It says 250 V
